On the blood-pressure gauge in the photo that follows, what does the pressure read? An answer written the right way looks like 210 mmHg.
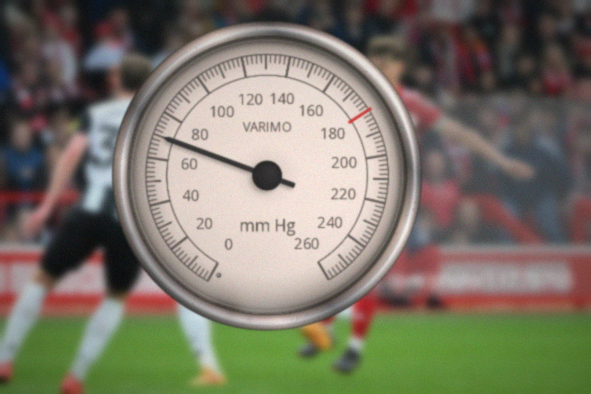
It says 70 mmHg
